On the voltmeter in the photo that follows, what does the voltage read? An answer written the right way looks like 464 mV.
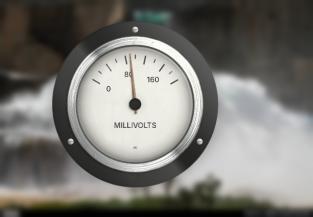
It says 90 mV
